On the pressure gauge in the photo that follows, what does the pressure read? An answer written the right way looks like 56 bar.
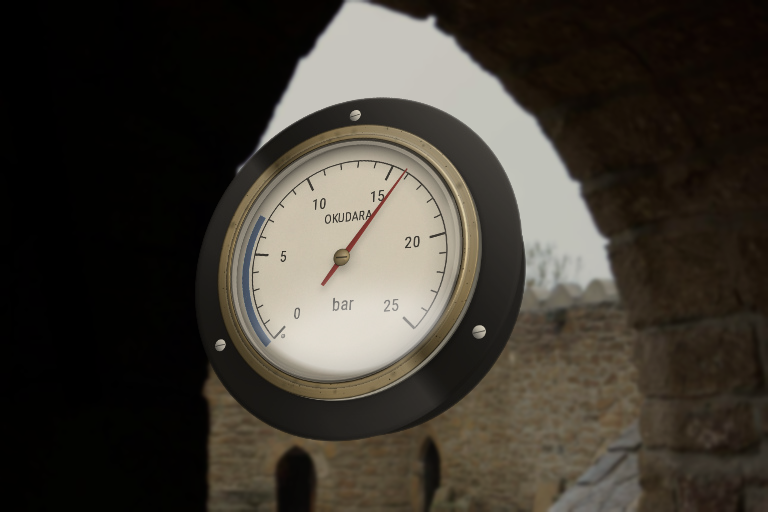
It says 16 bar
